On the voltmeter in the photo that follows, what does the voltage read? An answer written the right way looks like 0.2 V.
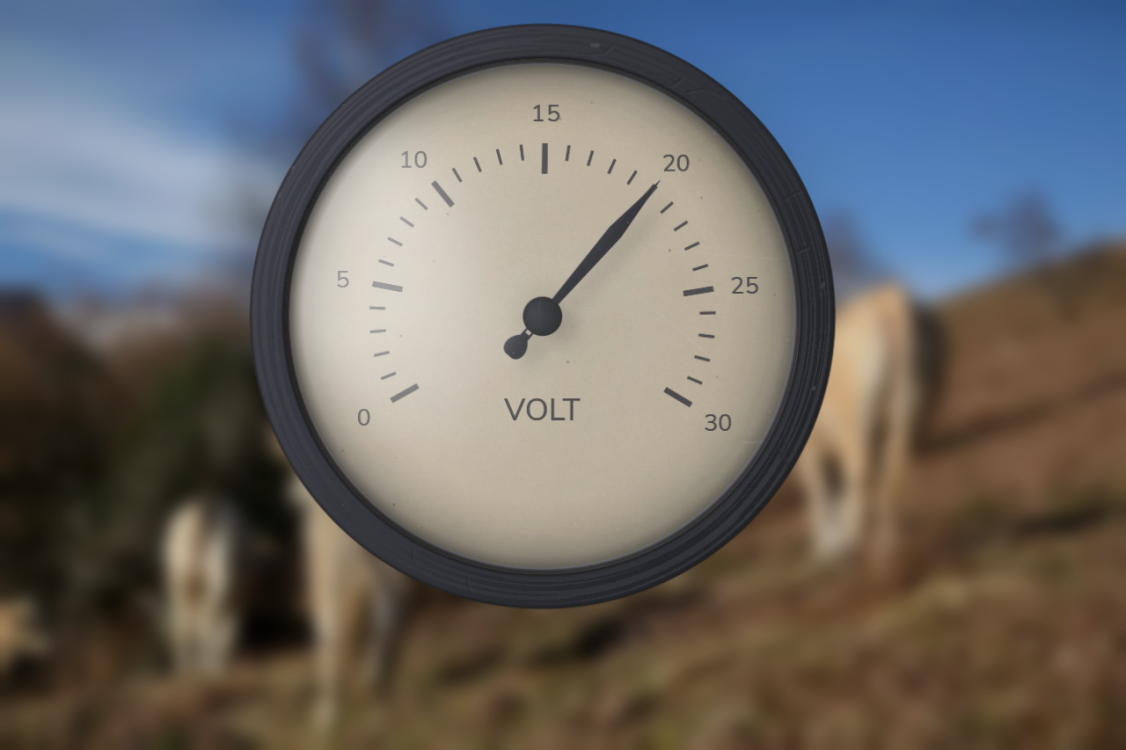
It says 20 V
